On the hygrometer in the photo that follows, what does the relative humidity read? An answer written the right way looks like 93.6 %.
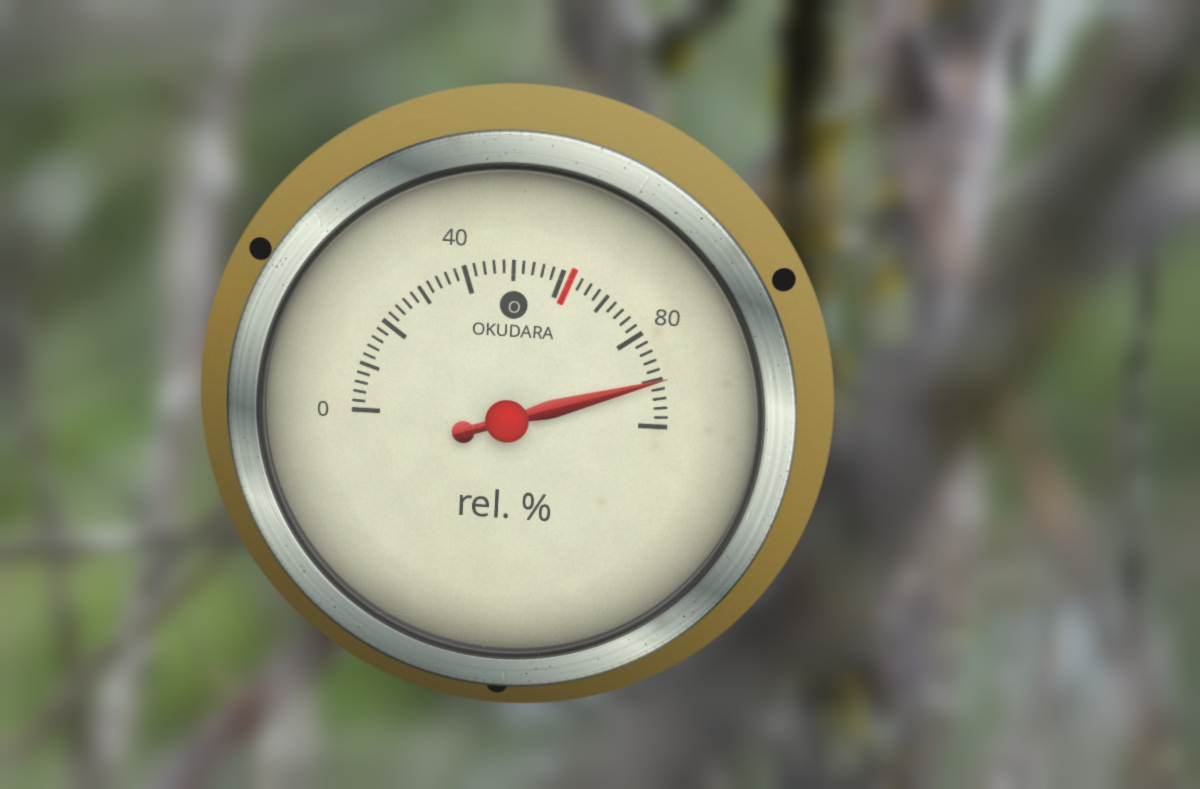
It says 90 %
